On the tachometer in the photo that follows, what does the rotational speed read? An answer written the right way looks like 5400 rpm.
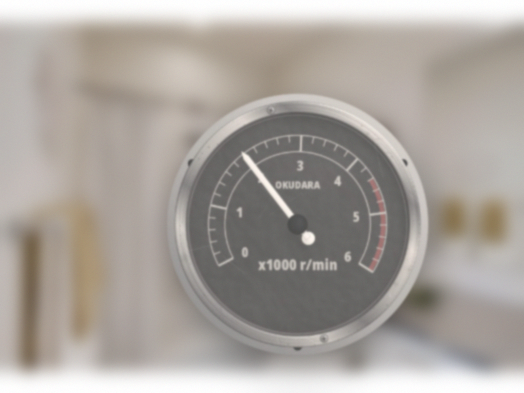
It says 2000 rpm
